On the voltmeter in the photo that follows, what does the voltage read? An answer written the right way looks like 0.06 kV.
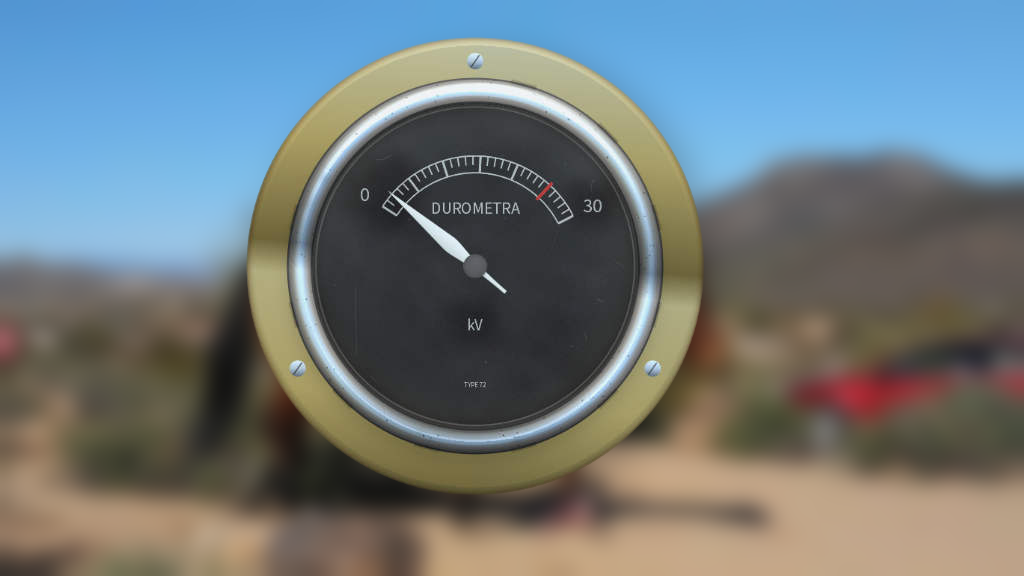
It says 2 kV
